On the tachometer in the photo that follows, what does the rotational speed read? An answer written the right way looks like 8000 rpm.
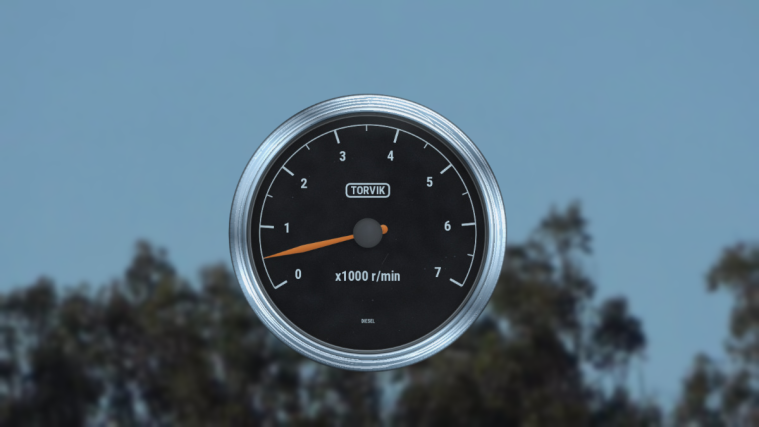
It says 500 rpm
